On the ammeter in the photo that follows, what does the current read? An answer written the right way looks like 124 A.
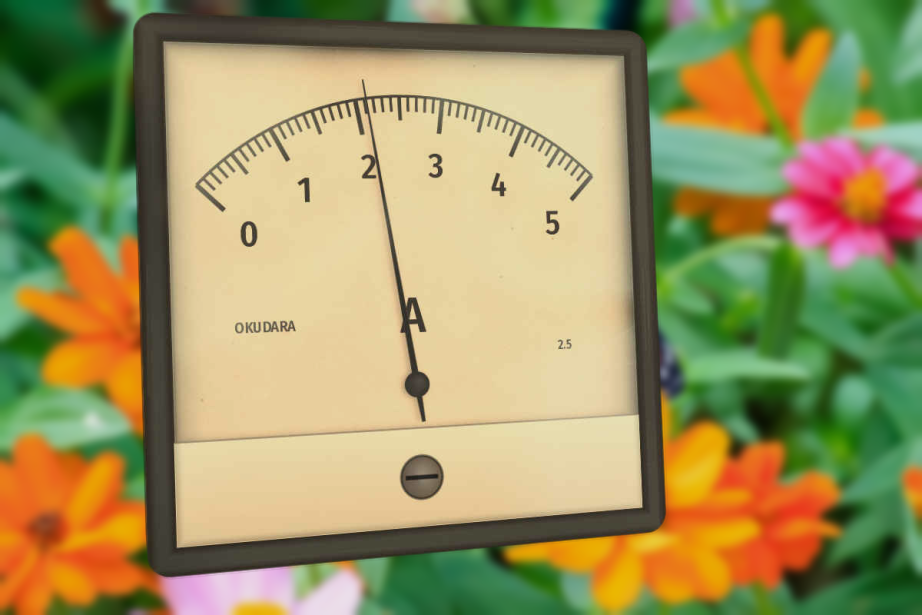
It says 2.1 A
